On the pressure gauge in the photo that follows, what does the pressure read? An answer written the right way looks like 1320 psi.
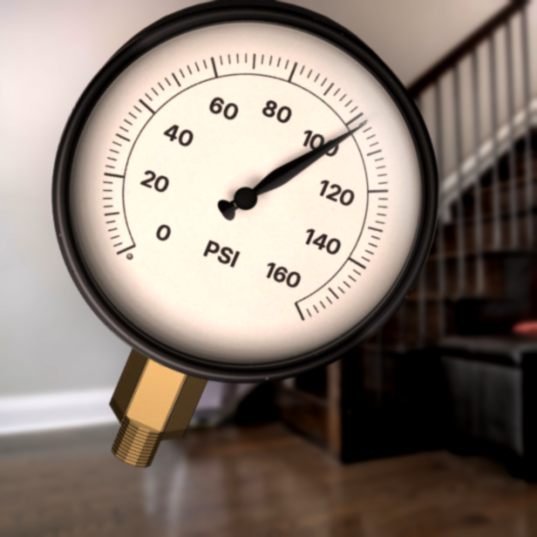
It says 102 psi
